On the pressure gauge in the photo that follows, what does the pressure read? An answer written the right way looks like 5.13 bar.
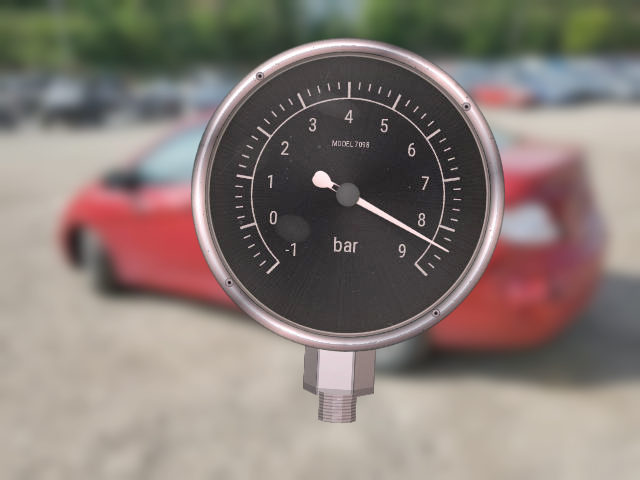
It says 8.4 bar
